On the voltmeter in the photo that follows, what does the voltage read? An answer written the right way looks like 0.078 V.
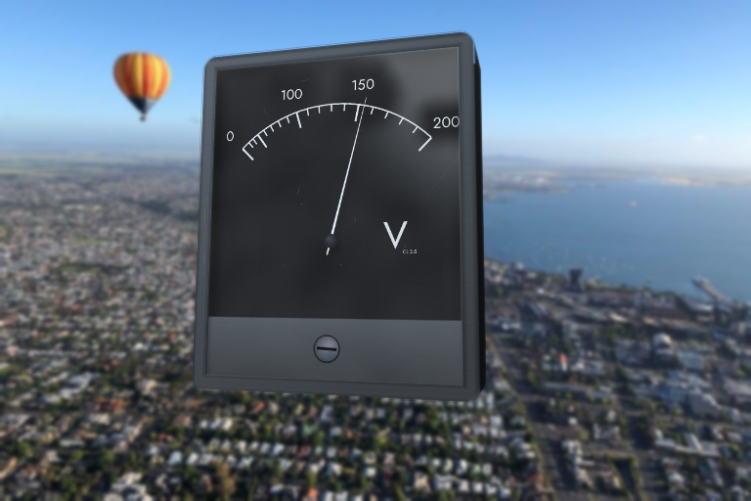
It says 155 V
